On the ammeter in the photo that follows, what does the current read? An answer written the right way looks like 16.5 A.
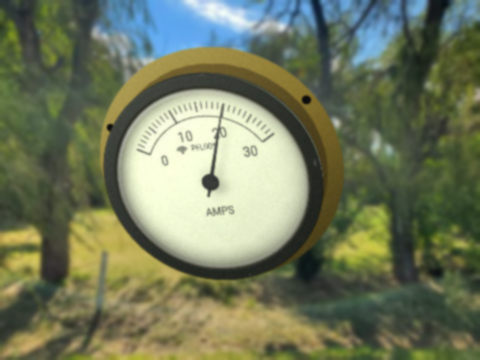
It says 20 A
